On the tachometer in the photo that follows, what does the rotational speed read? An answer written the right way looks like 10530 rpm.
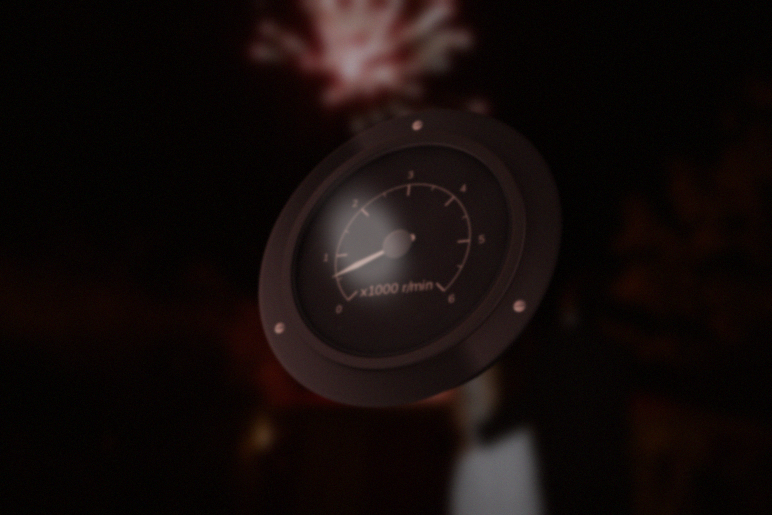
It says 500 rpm
